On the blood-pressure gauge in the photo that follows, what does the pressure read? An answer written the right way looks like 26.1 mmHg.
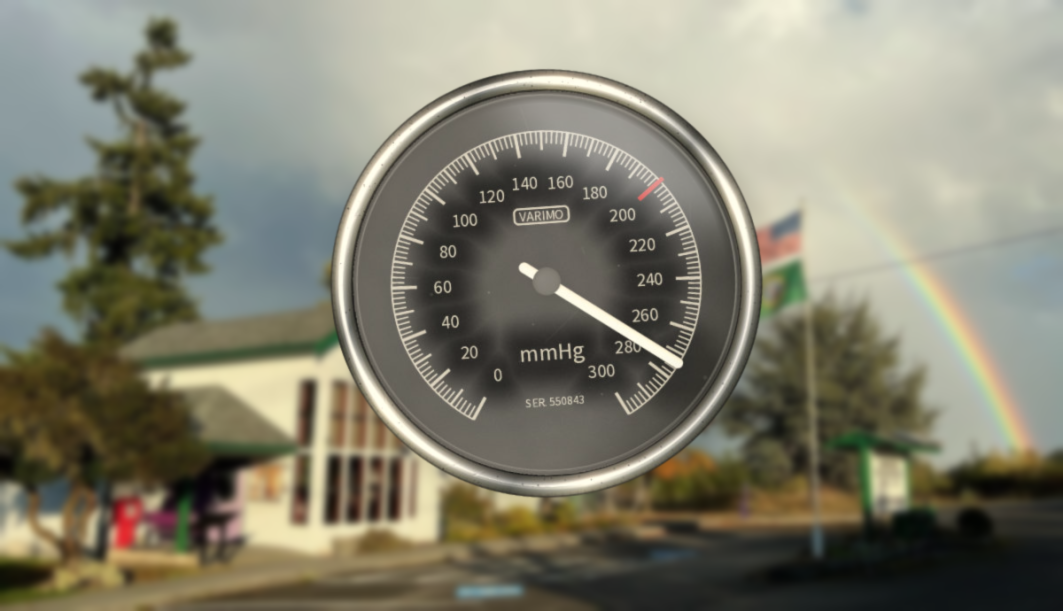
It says 274 mmHg
